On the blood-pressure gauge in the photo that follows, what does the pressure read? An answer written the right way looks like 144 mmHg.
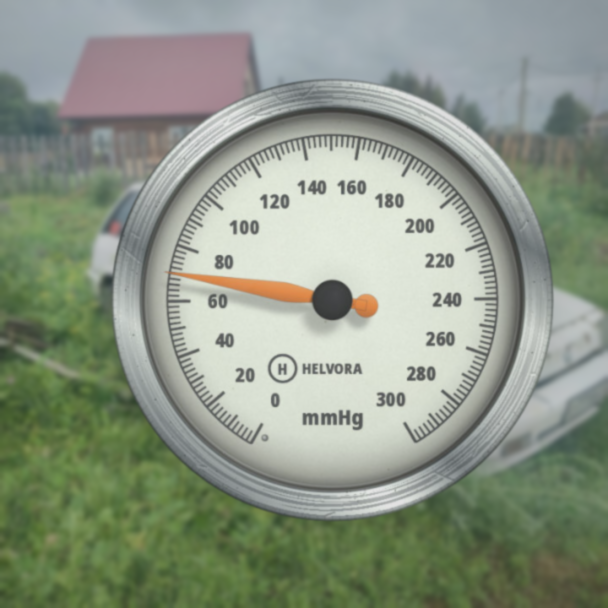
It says 70 mmHg
